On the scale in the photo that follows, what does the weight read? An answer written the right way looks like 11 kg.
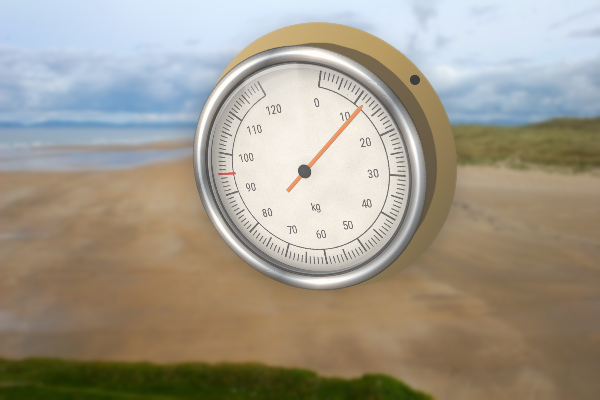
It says 12 kg
